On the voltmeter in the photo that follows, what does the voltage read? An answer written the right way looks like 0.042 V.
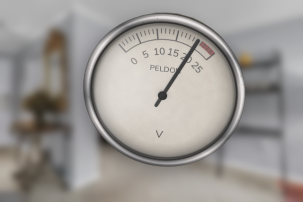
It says 20 V
